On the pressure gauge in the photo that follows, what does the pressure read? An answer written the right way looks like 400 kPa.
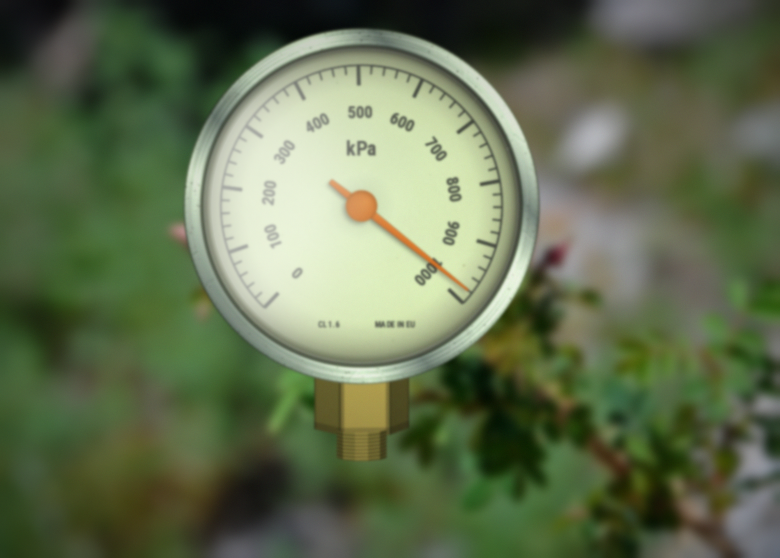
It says 980 kPa
